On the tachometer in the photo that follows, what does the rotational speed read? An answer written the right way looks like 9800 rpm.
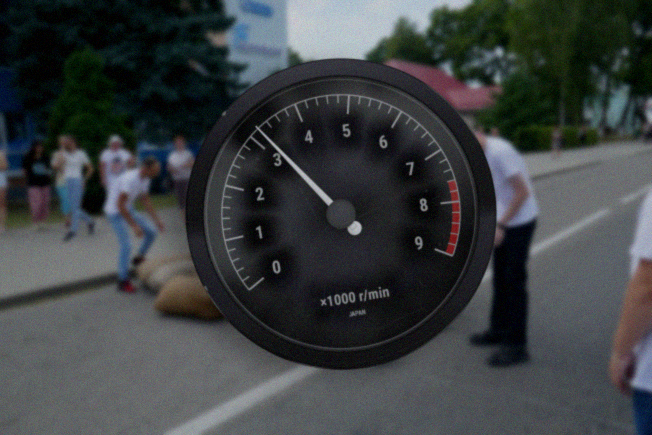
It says 3200 rpm
